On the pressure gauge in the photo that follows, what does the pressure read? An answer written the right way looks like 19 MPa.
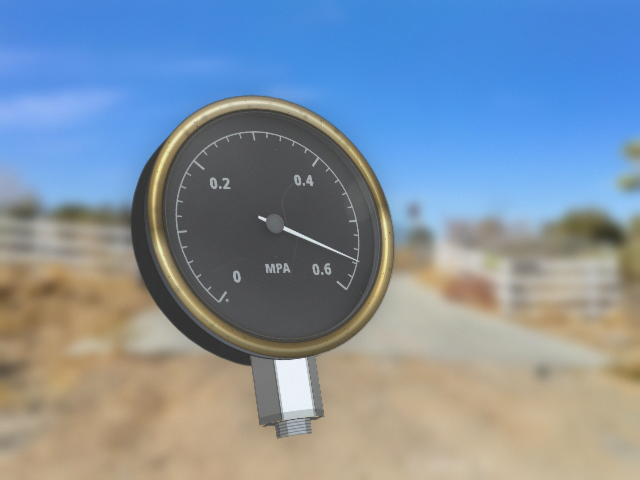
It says 0.56 MPa
